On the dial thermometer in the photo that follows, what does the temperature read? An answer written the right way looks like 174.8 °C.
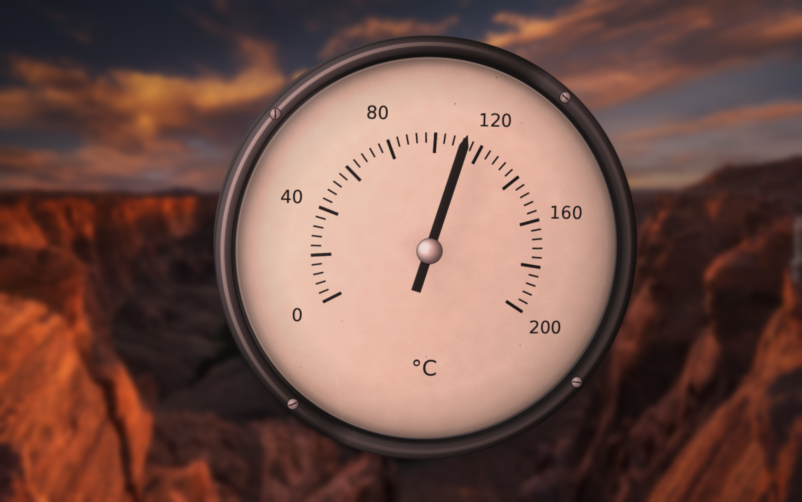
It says 112 °C
